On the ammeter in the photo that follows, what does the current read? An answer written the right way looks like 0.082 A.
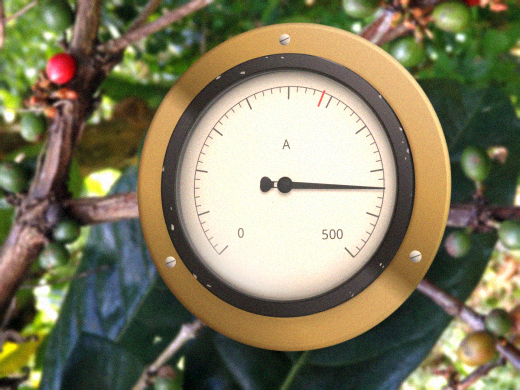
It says 420 A
